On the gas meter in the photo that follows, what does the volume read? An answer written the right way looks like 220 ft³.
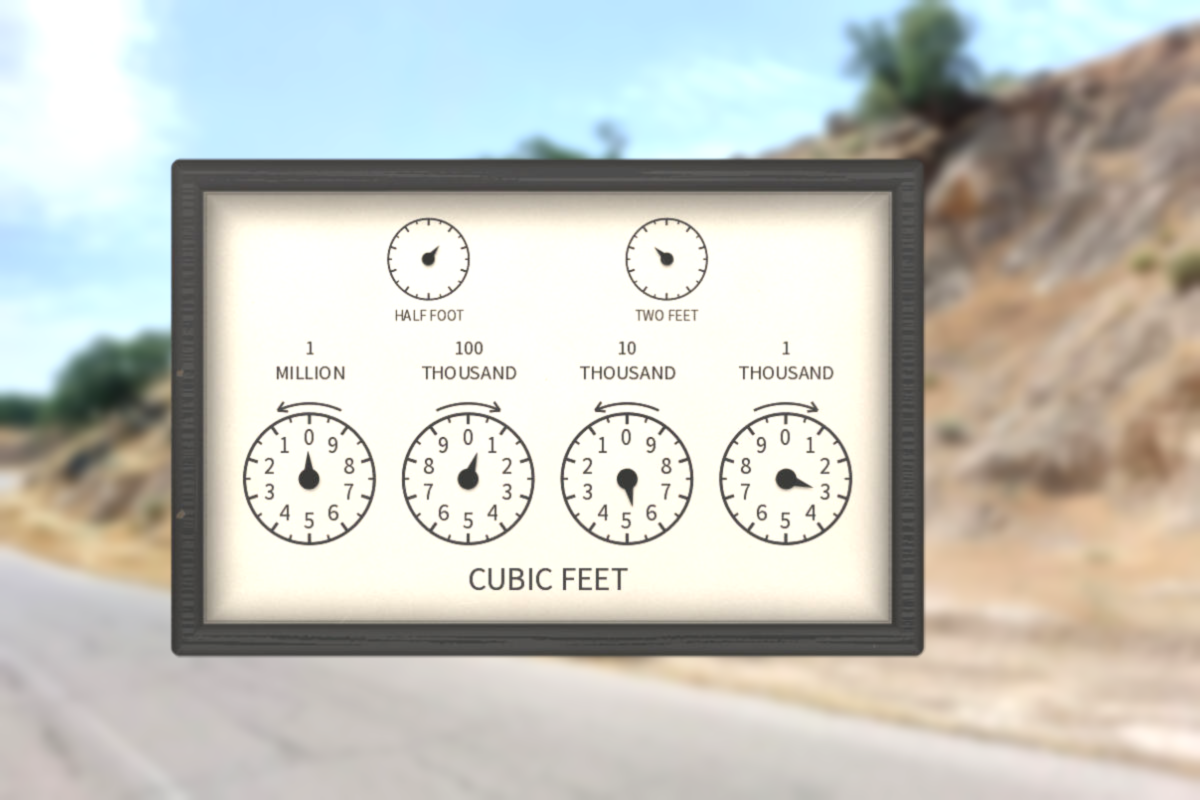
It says 5300 ft³
